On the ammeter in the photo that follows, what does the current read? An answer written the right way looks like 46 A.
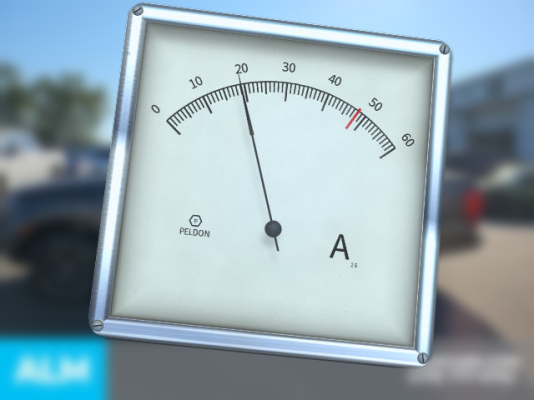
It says 19 A
